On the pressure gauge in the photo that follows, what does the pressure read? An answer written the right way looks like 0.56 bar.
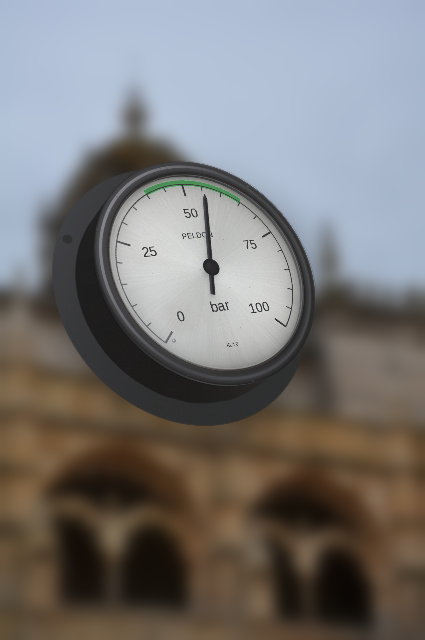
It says 55 bar
